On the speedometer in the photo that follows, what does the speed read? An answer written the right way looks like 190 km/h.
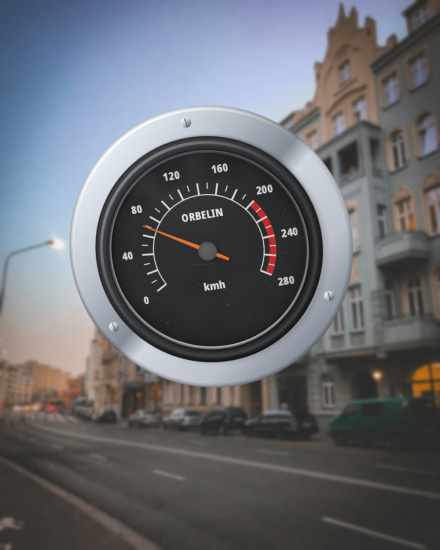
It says 70 km/h
